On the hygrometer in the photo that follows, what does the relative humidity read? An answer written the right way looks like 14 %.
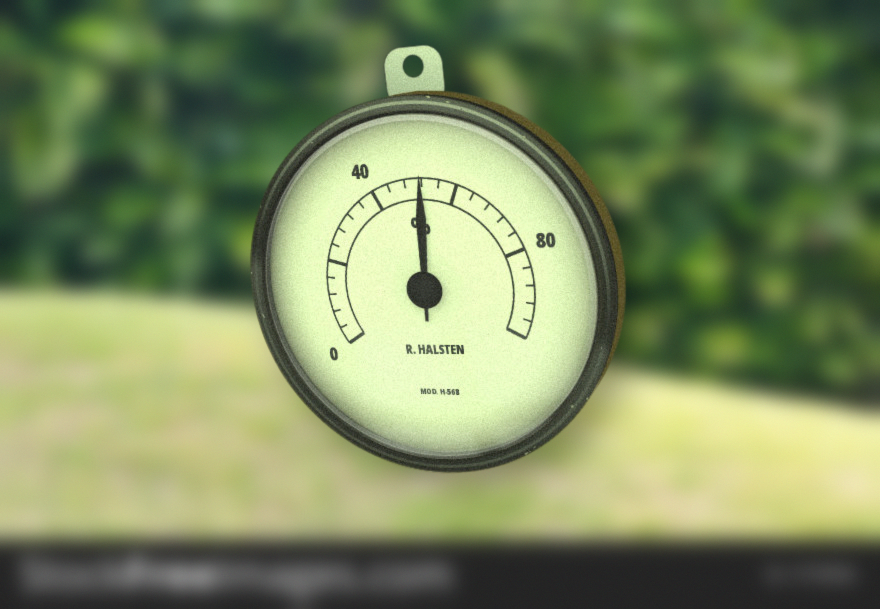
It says 52 %
